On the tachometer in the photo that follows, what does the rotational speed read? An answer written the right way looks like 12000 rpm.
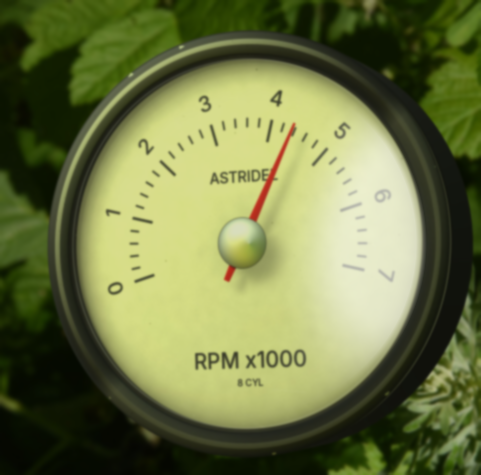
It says 4400 rpm
